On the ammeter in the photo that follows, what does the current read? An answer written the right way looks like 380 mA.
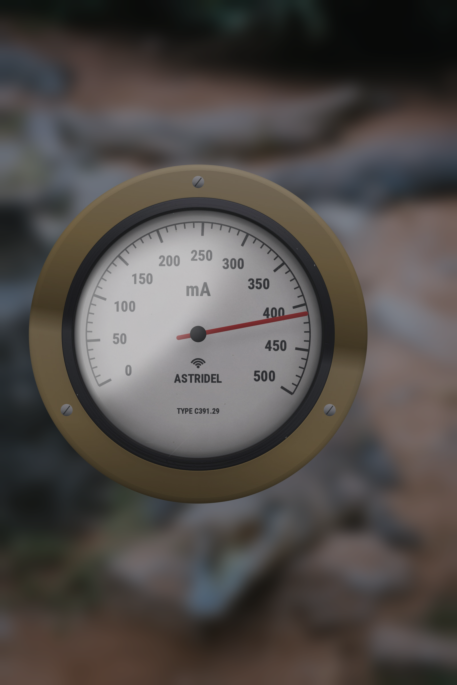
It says 410 mA
